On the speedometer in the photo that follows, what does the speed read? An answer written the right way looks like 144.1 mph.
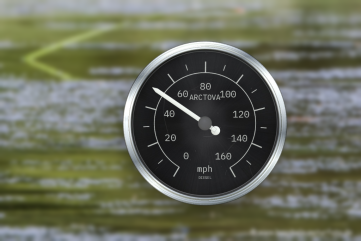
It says 50 mph
